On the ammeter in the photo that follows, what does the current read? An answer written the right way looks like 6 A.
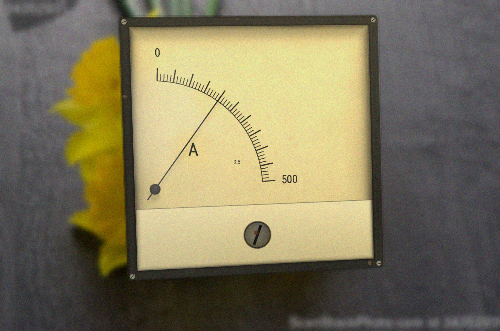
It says 200 A
